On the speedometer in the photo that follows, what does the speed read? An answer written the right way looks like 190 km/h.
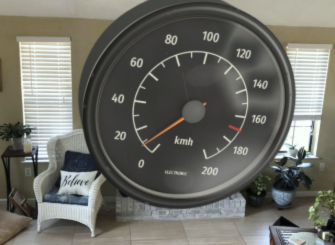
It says 10 km/h
